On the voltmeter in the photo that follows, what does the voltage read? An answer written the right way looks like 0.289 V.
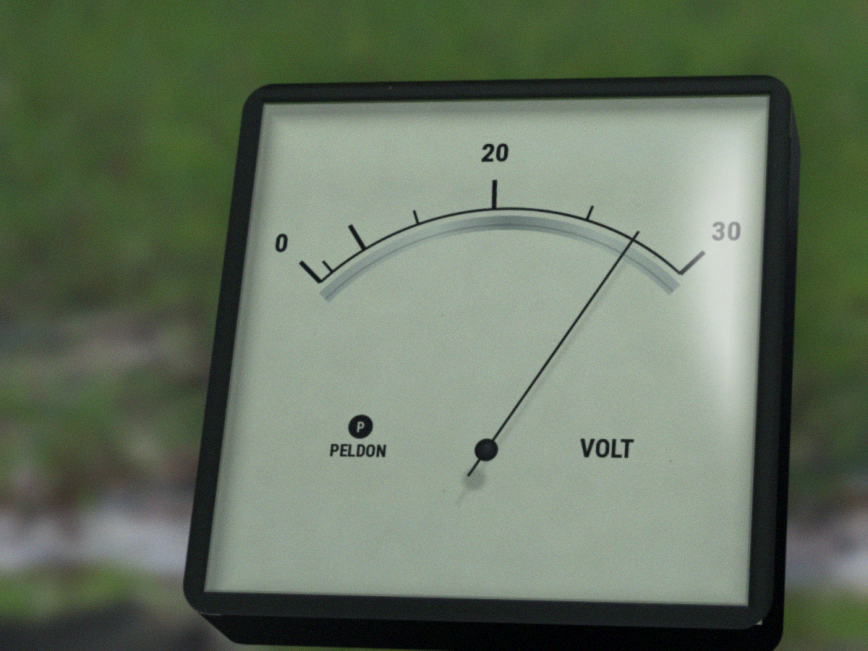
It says 27.5 V
